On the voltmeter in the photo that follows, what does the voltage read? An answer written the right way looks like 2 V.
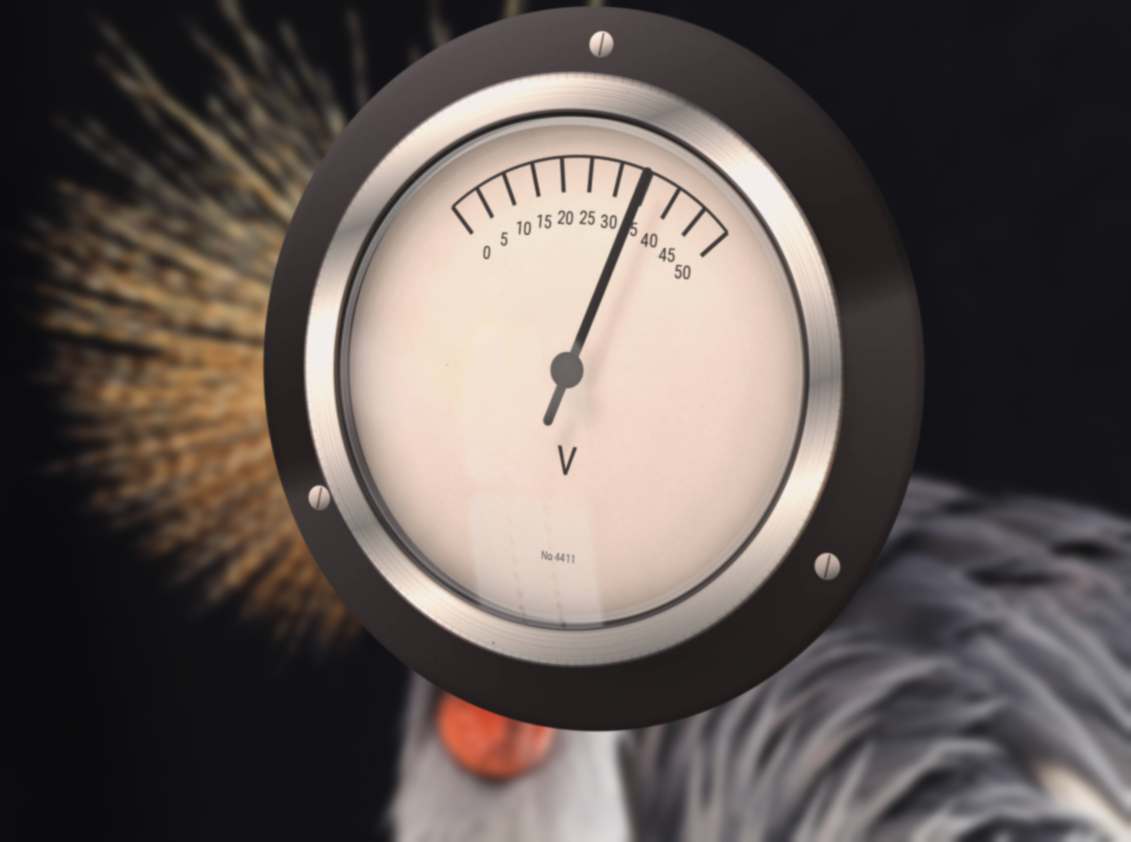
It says 35 V
